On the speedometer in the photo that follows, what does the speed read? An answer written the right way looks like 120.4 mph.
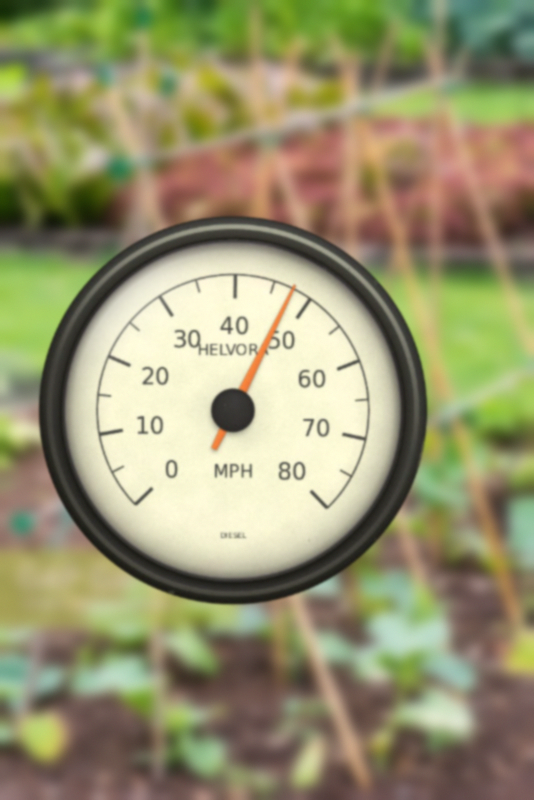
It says 47.5 mph
